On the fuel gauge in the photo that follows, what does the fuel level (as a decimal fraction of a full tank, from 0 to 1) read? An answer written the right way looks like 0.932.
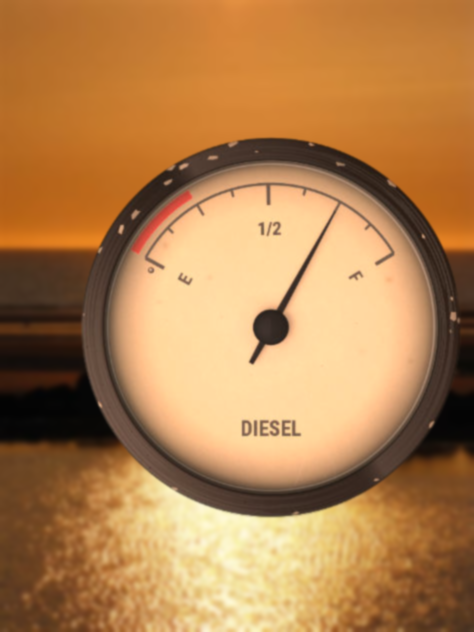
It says 0.75
